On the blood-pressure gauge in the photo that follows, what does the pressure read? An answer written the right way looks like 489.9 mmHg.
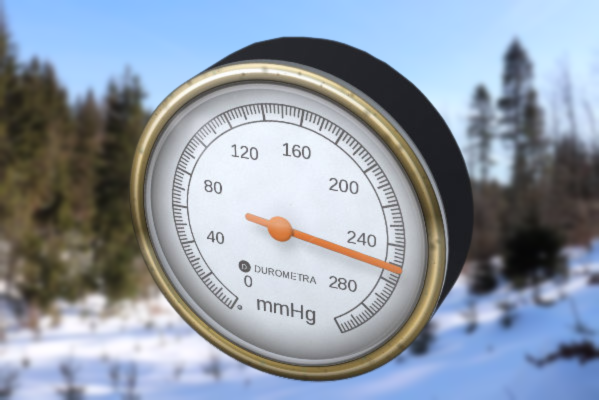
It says 250 mmHg
